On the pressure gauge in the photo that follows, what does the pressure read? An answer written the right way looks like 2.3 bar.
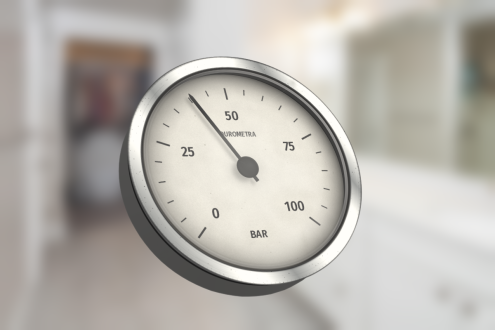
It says 40 bar
